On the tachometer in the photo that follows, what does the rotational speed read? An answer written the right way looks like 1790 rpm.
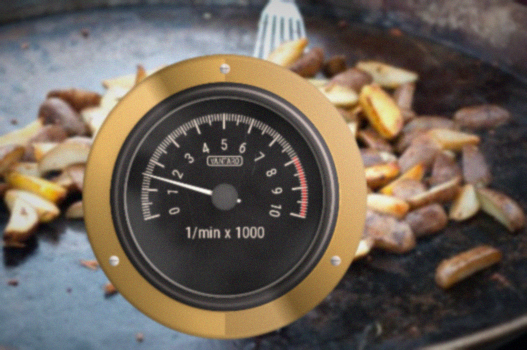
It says 1500 rpm
